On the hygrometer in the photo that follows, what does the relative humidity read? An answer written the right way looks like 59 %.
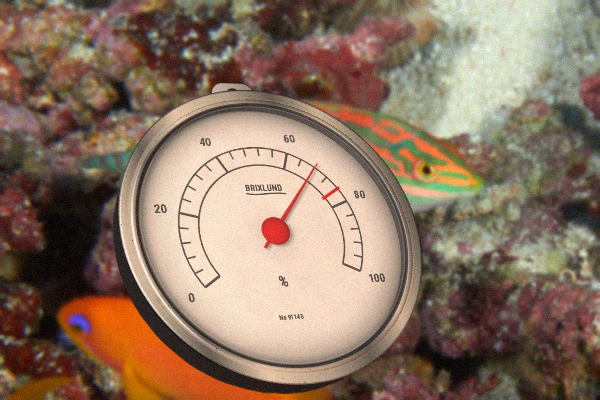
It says 68 %
